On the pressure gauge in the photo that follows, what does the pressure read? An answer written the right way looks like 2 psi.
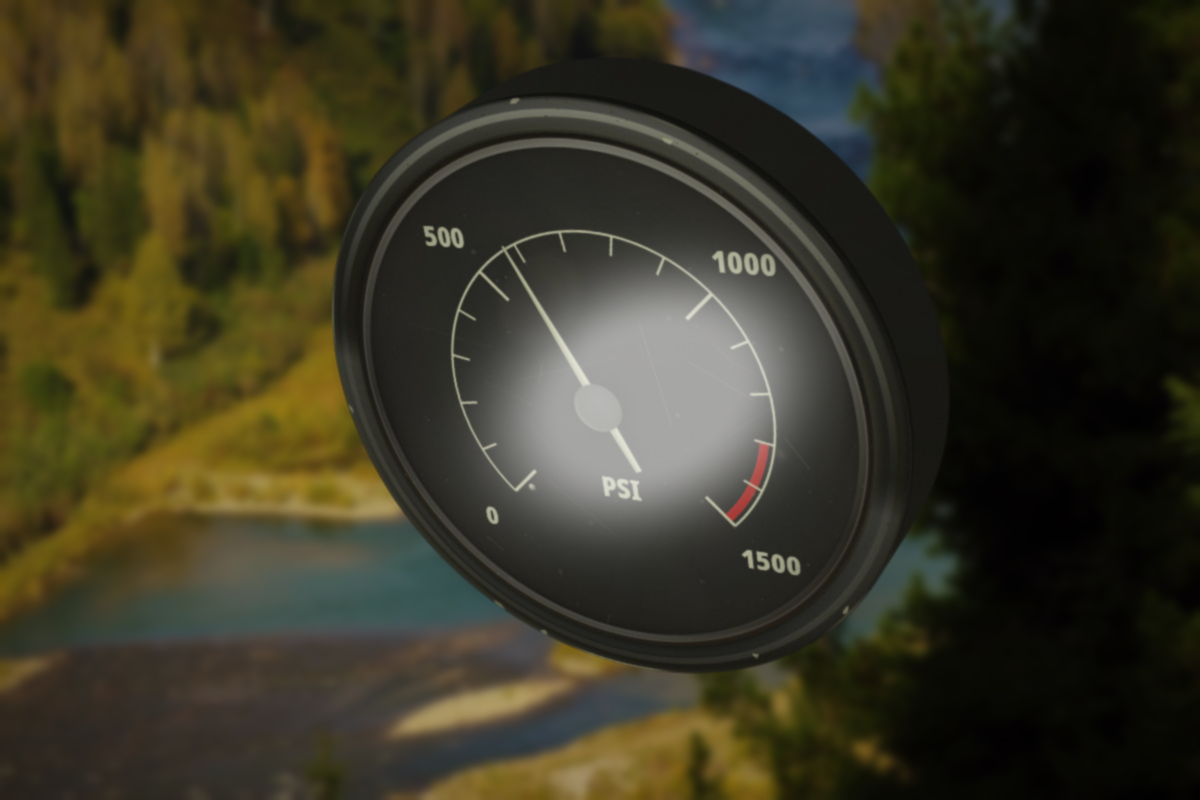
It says 600 psi
